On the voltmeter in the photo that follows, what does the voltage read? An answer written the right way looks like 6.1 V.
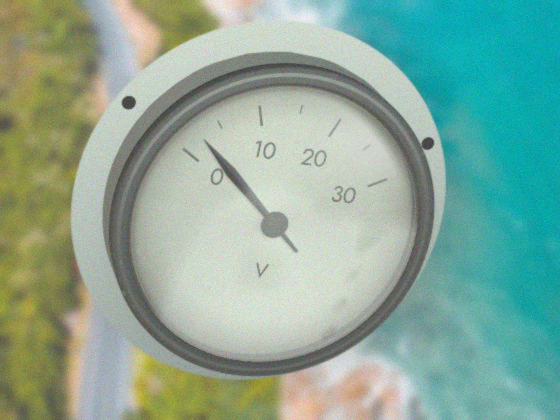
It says 2.5 V
